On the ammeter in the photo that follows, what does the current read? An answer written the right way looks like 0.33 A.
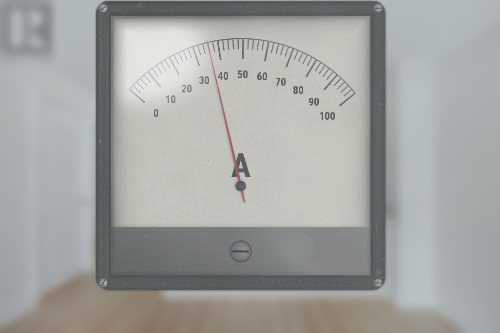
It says 36 A
